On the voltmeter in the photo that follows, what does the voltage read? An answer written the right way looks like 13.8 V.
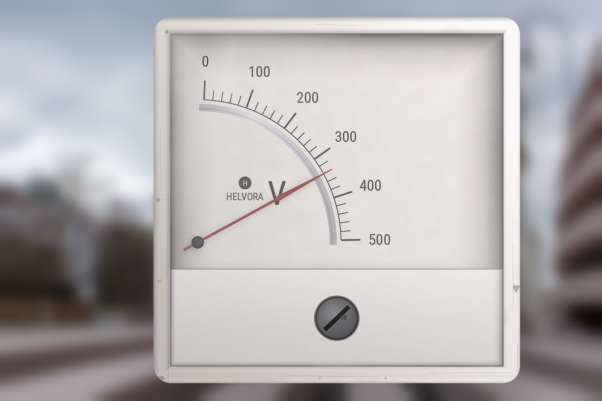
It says 340 V
